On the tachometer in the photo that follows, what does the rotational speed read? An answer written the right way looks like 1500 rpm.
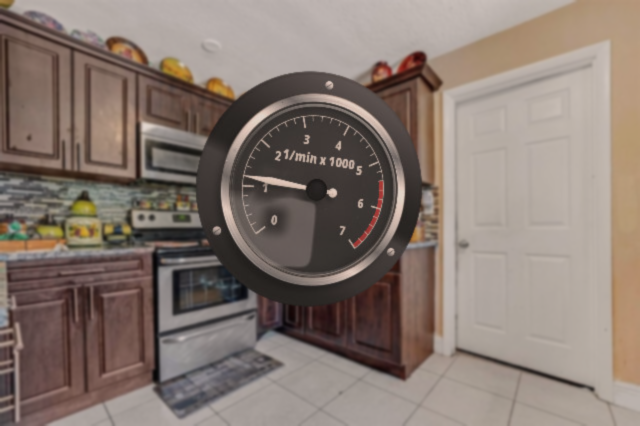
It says 1200 rpm
